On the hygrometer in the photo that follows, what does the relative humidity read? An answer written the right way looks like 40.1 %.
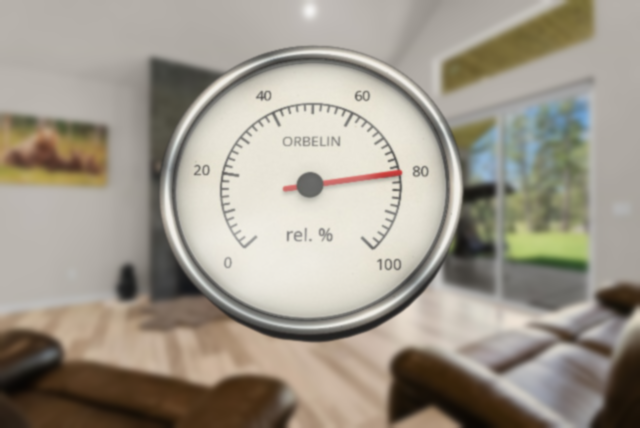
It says 80 %
